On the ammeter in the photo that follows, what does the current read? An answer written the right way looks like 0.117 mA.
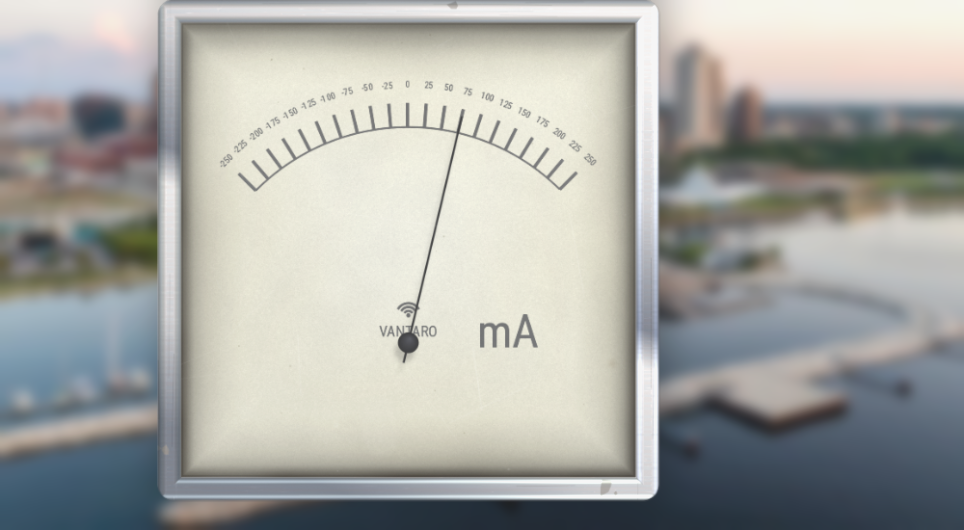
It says 75 mA
